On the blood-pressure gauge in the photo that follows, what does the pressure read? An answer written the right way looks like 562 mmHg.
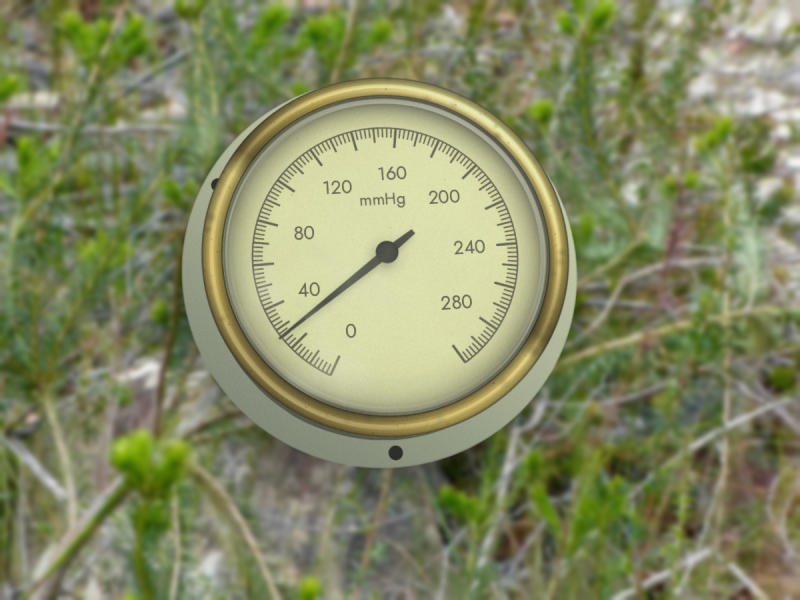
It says 26 mmHg
